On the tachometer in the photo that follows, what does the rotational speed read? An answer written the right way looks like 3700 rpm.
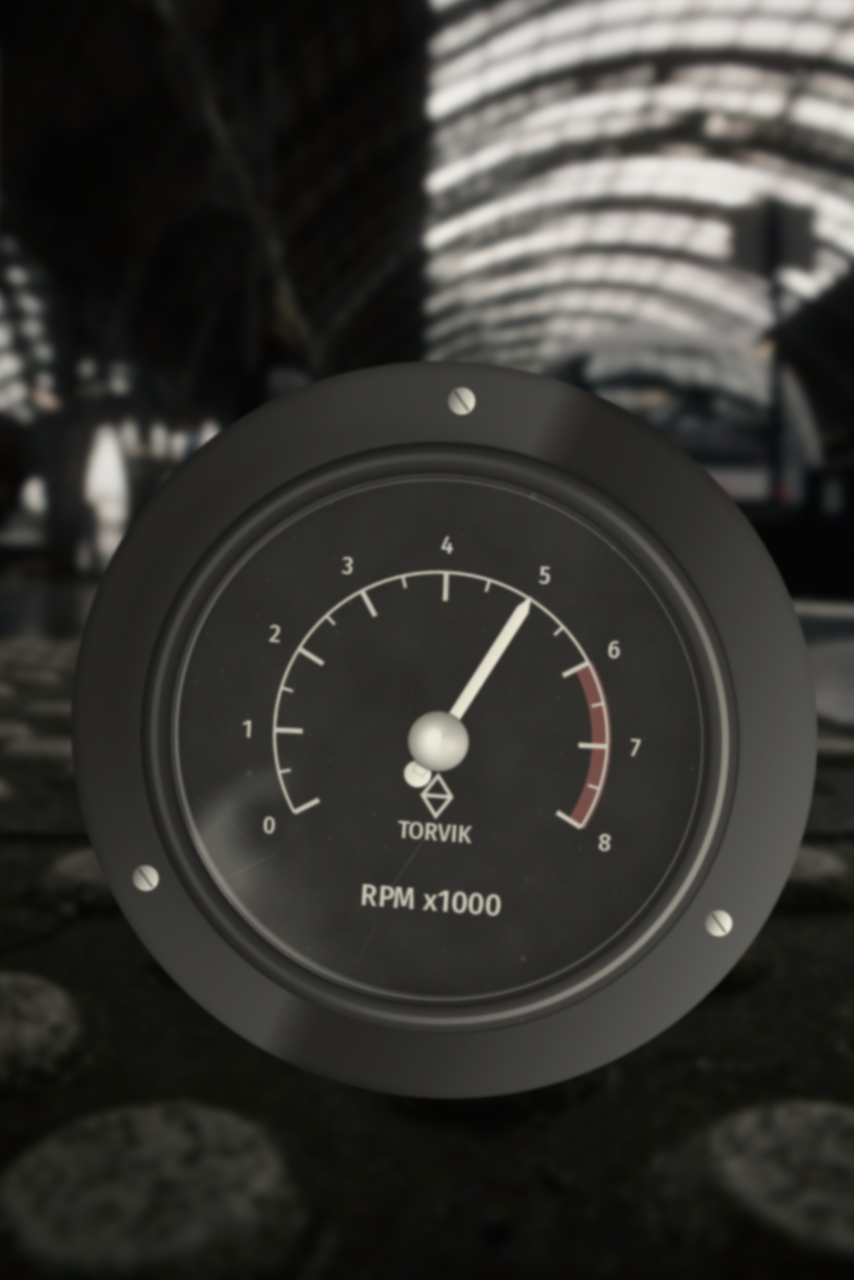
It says 5000 rpm
